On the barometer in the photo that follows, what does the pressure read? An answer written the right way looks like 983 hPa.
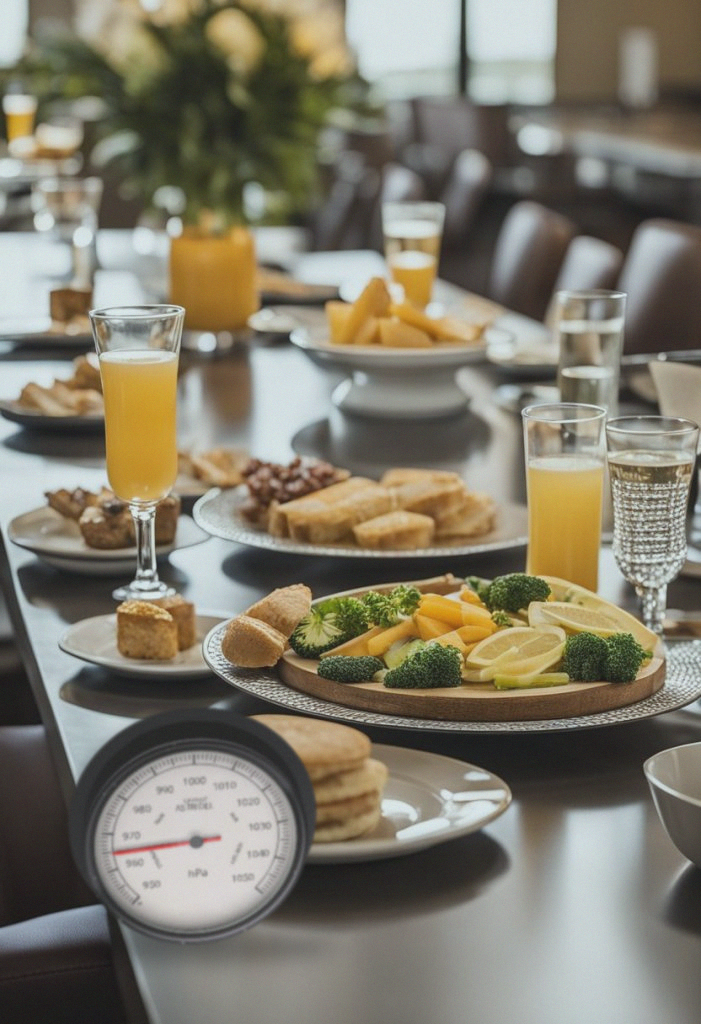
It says 965 hPa
